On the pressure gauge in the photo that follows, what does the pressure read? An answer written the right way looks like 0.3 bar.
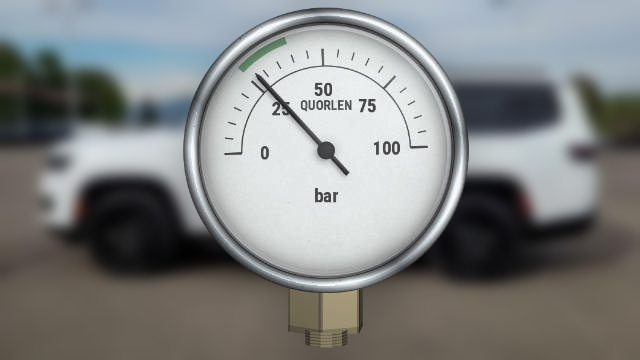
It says 27.5 bar
